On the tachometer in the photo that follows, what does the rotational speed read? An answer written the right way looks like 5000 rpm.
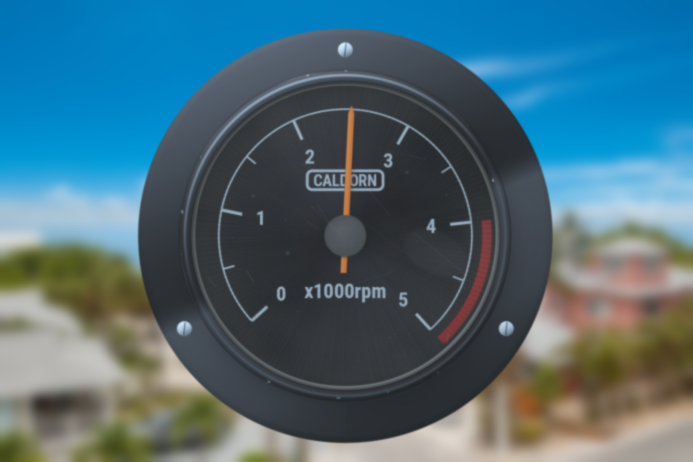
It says 2500 rpm
